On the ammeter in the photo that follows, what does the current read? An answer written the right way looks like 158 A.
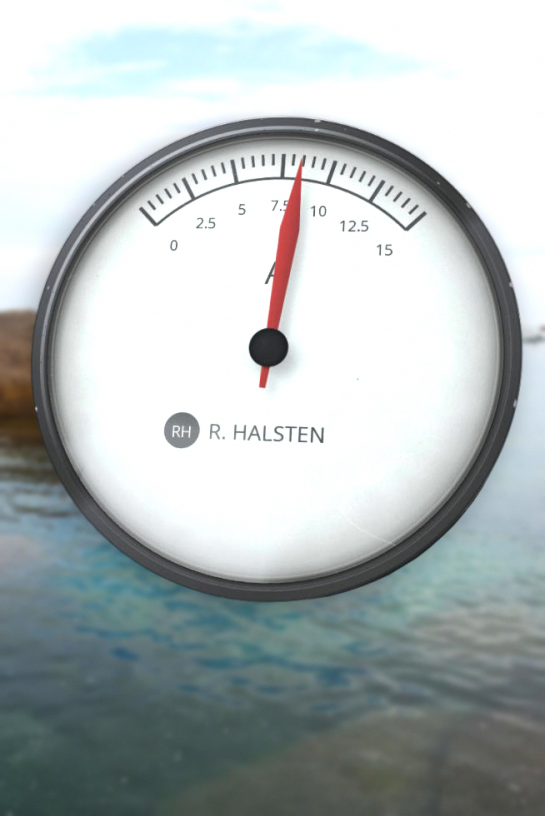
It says 8.5 A
